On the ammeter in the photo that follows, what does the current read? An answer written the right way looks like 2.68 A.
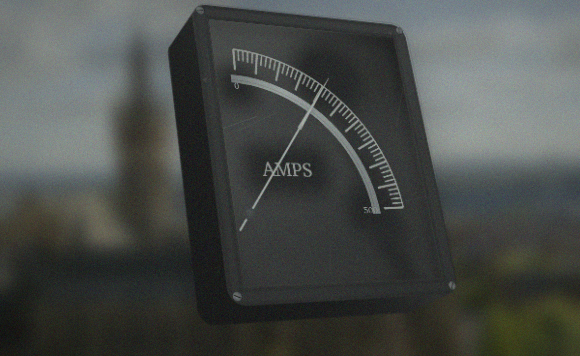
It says 200 A
